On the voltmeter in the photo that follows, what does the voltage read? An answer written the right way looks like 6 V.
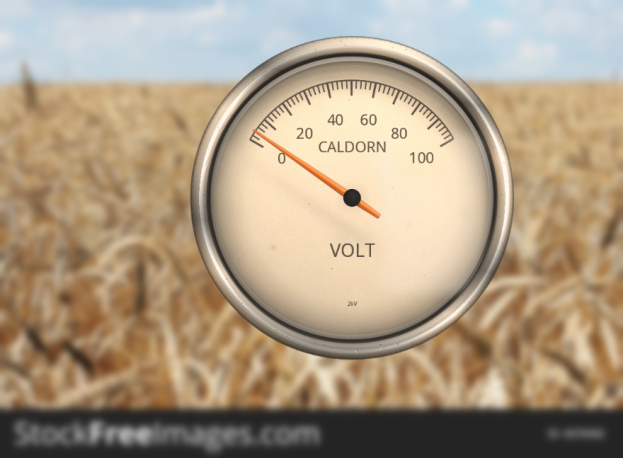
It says 4 V
